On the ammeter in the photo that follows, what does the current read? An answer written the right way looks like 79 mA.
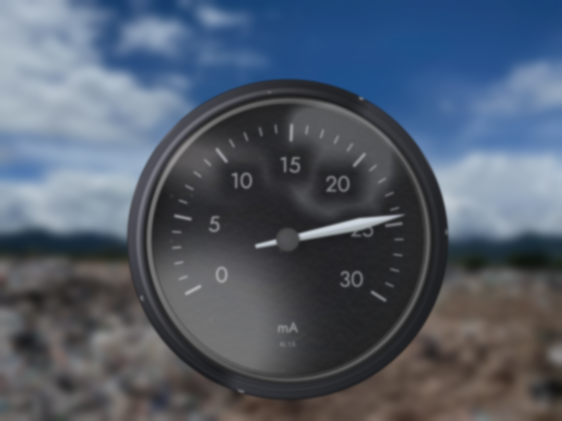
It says 24.5 mA
